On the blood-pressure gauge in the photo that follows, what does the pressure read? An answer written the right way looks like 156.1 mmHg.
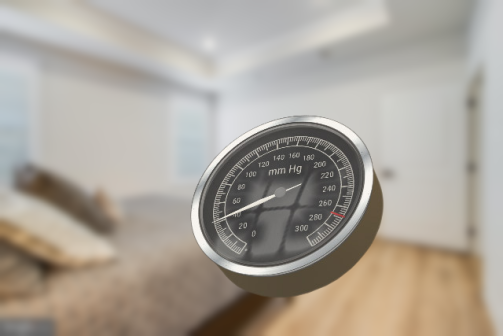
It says 40 mmHg
